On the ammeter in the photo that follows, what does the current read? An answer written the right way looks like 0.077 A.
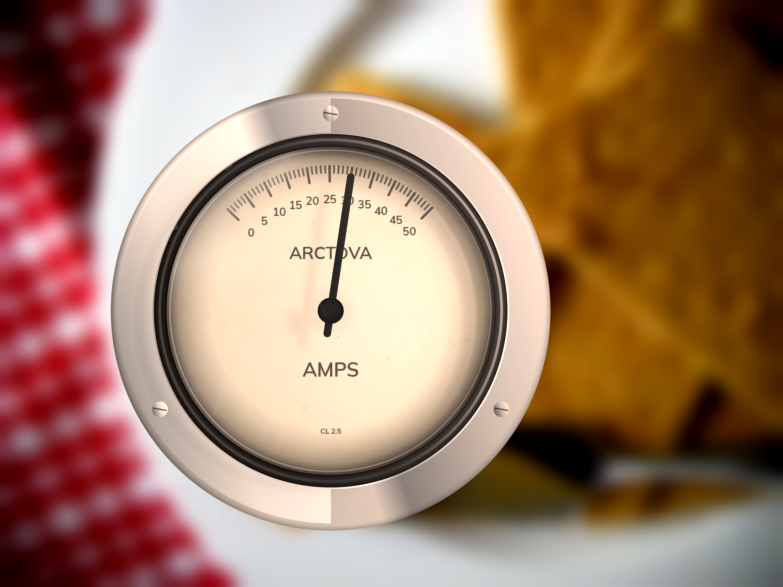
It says 30 A
